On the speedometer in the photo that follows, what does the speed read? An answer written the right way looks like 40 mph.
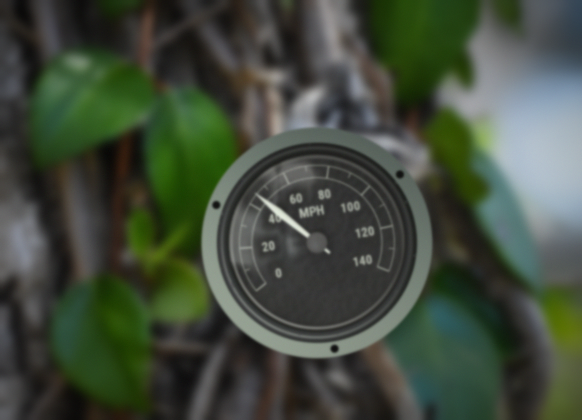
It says 45 mph
